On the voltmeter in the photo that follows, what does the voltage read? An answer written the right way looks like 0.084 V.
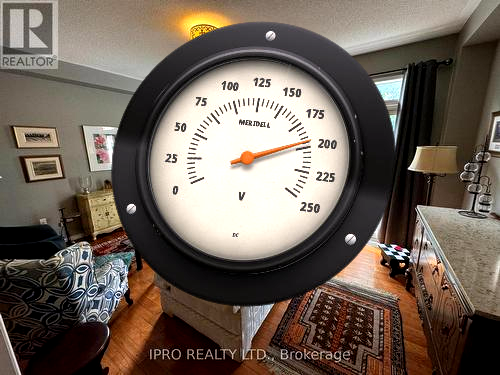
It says 195 V
